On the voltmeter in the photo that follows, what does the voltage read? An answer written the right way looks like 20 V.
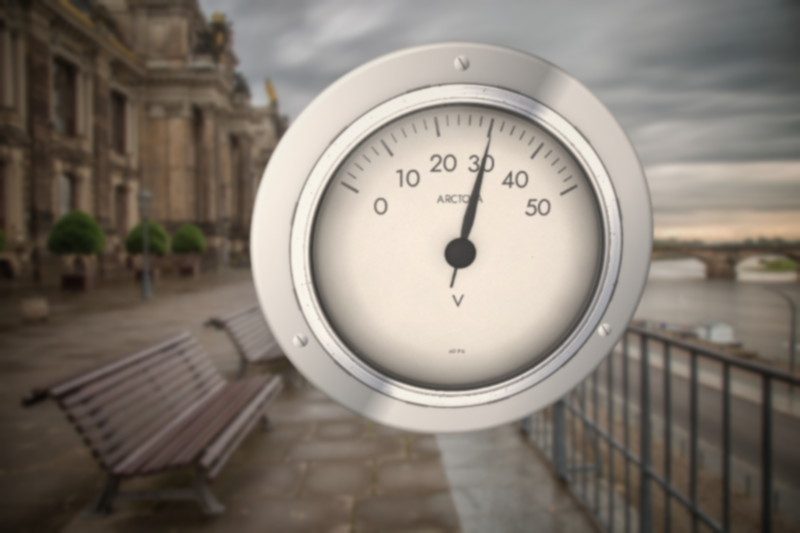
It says 30 V
